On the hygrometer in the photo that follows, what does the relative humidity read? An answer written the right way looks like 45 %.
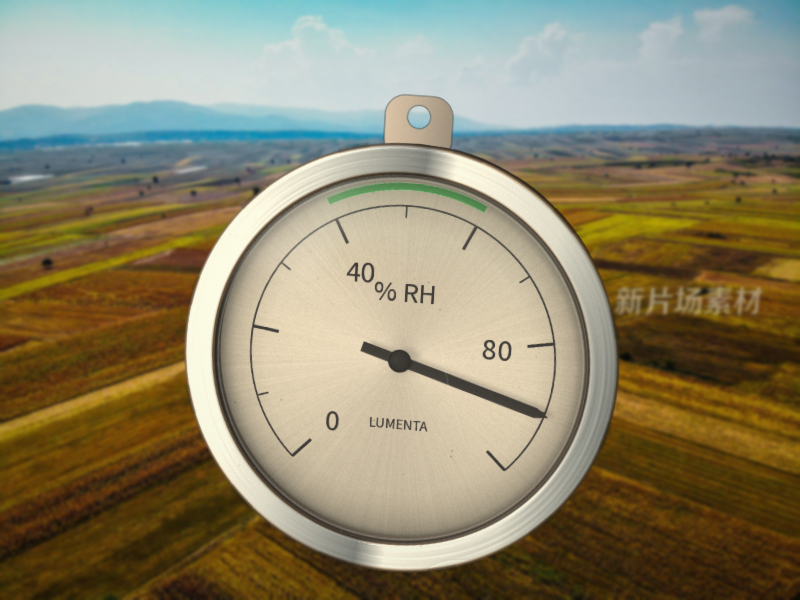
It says 90 %
